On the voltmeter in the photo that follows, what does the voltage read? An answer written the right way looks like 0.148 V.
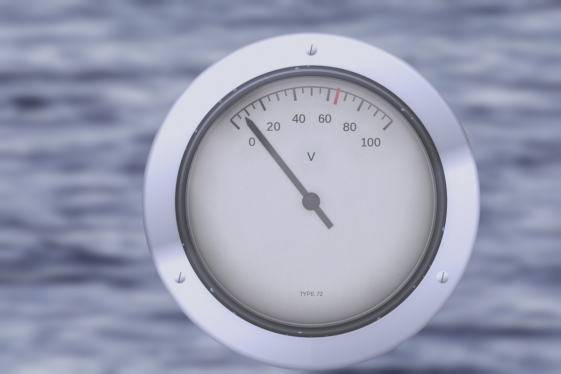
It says 7.5 V
